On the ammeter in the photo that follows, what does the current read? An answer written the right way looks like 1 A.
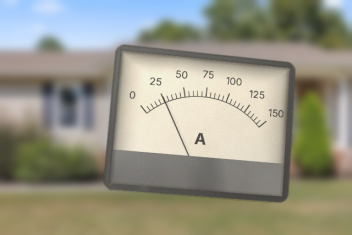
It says 25 A
